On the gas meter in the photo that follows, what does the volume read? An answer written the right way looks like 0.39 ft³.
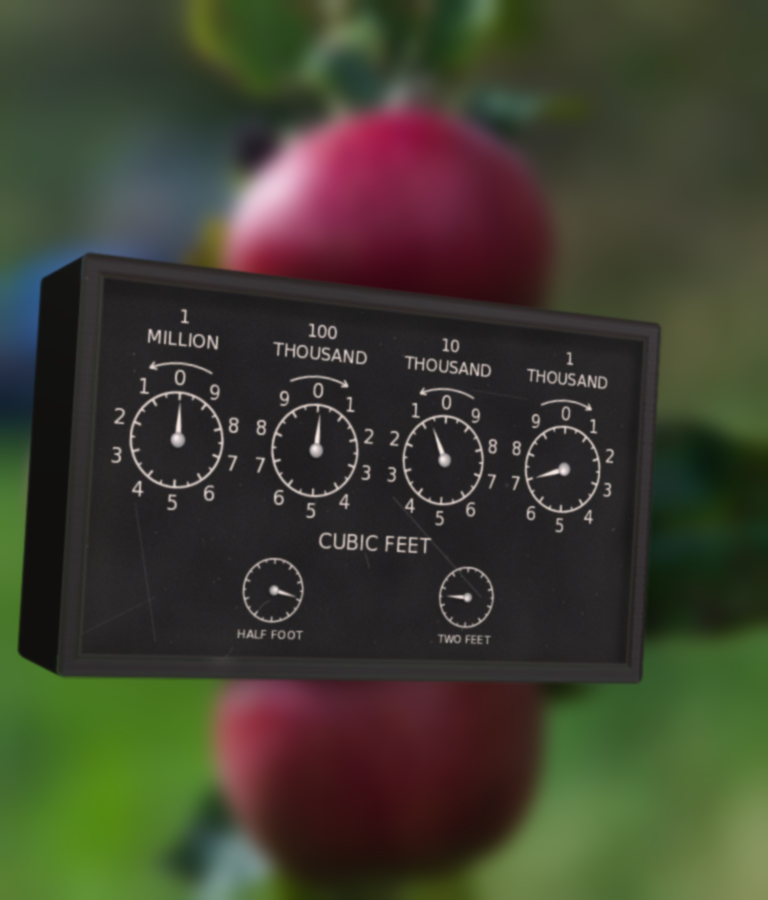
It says 700 ft³
